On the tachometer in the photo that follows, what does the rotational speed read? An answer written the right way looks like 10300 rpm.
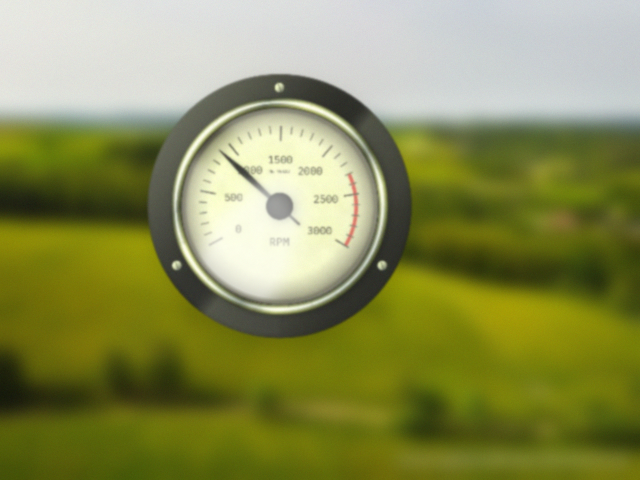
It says 900 rpm
